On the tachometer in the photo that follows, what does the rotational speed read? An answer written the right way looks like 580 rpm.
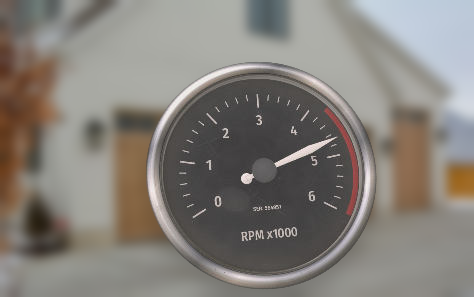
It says 4700 rpm
